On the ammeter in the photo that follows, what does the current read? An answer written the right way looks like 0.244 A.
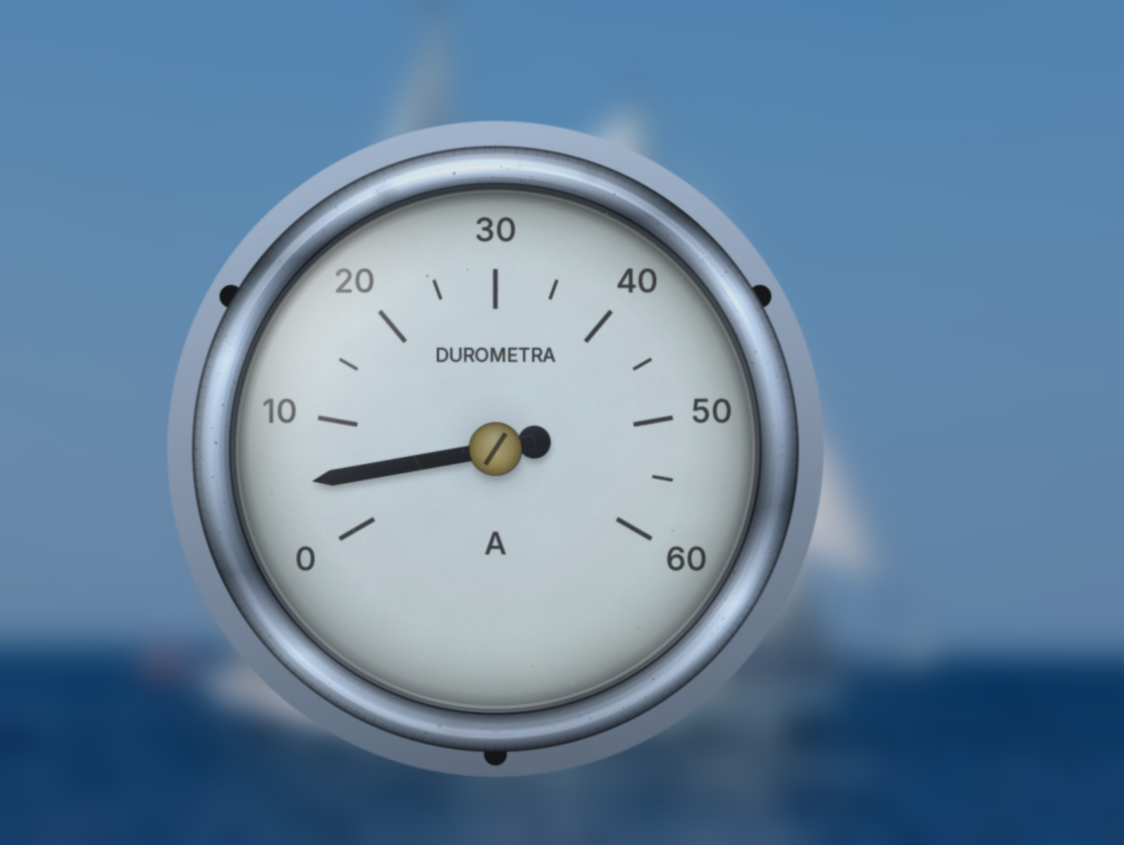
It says 5 A
